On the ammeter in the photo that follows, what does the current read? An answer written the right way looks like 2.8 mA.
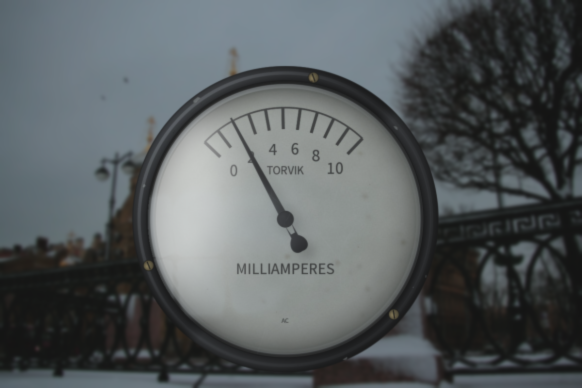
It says 2 mA
